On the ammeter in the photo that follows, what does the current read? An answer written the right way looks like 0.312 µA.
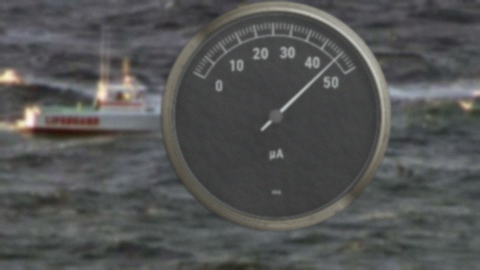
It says 45 µA
